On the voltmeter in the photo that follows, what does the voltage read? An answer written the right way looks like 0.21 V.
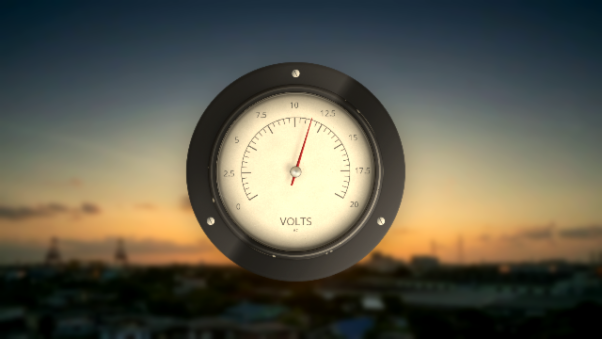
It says 11.5 V
